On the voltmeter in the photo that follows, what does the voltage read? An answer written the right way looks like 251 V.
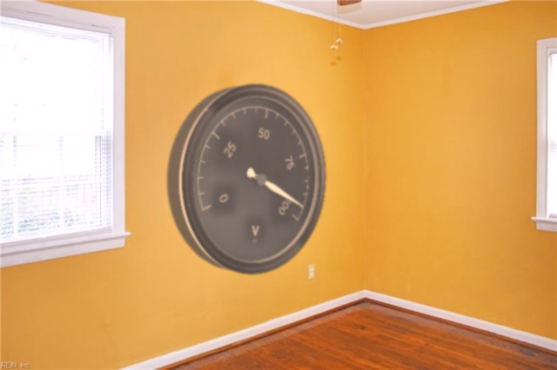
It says 95 V
